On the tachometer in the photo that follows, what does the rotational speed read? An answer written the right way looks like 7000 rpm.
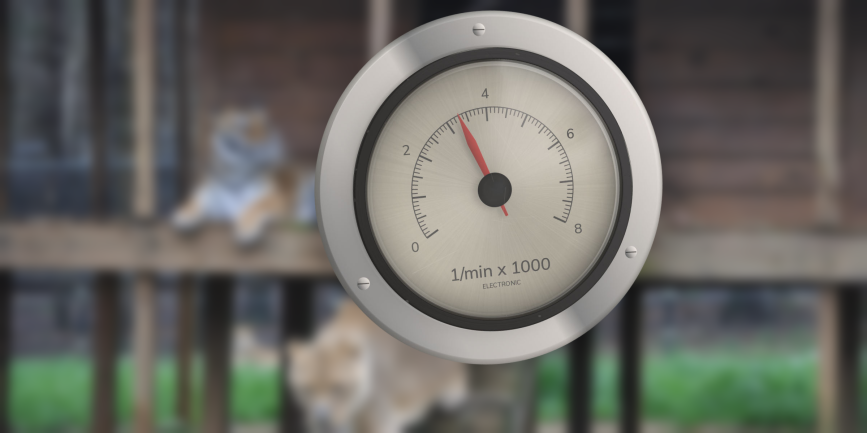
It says 3300 rpm
